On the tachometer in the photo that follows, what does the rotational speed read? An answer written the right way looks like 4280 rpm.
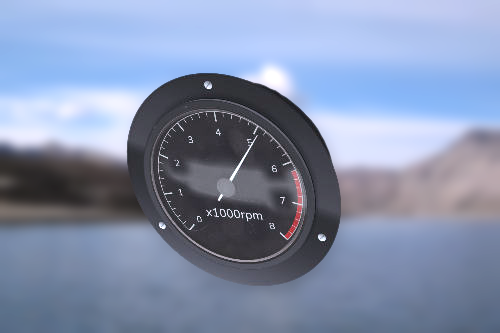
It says 5100 rpm
